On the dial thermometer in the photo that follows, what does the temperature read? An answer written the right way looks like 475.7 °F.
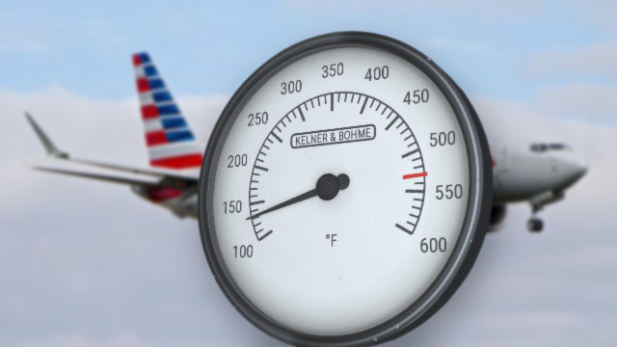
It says 130 °F
